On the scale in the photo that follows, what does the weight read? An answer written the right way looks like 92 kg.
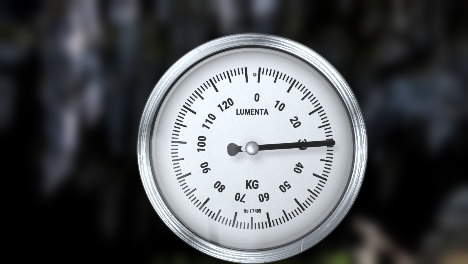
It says 30 kg
